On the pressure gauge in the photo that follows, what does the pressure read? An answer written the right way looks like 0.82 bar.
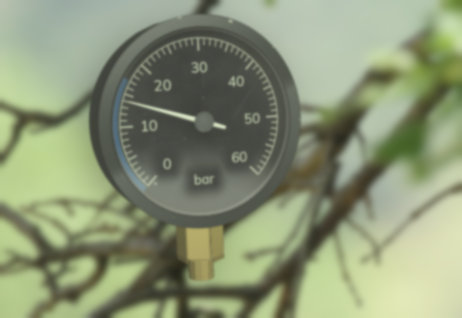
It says 14 bar
